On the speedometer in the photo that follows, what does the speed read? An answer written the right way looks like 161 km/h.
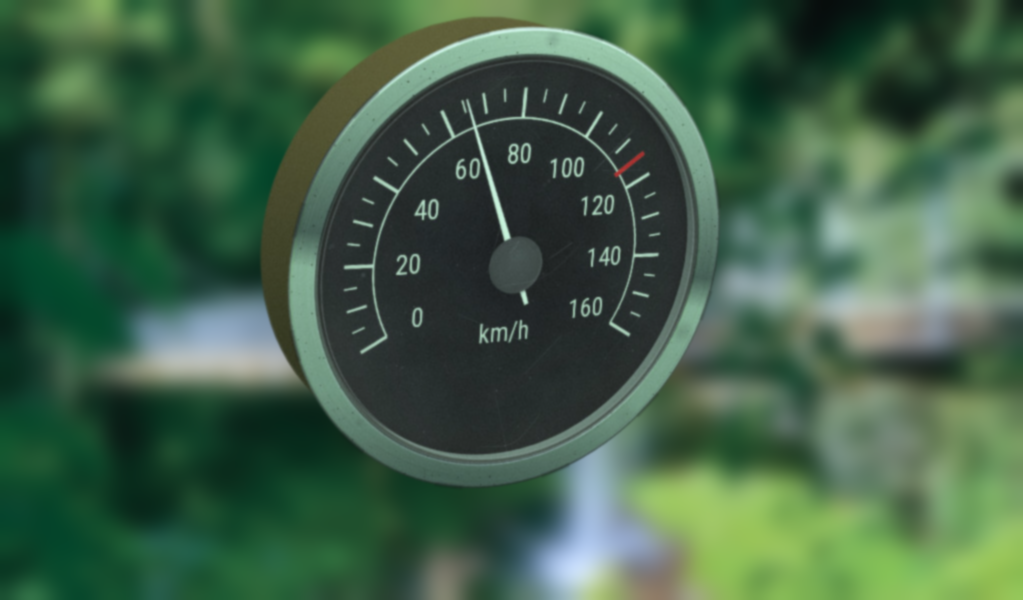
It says 65 km/h
